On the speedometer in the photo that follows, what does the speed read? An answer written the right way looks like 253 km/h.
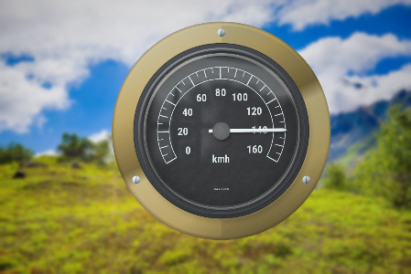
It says 140 km/h
